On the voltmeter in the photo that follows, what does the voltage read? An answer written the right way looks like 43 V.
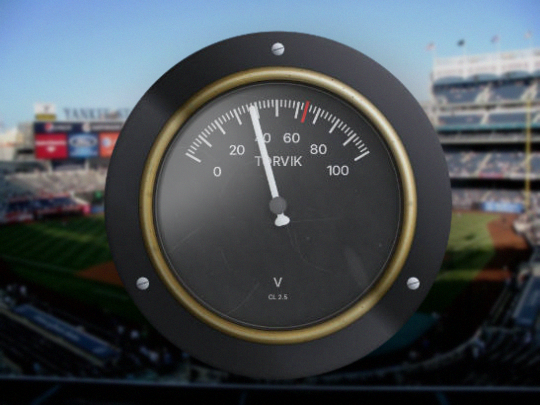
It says 38 V
